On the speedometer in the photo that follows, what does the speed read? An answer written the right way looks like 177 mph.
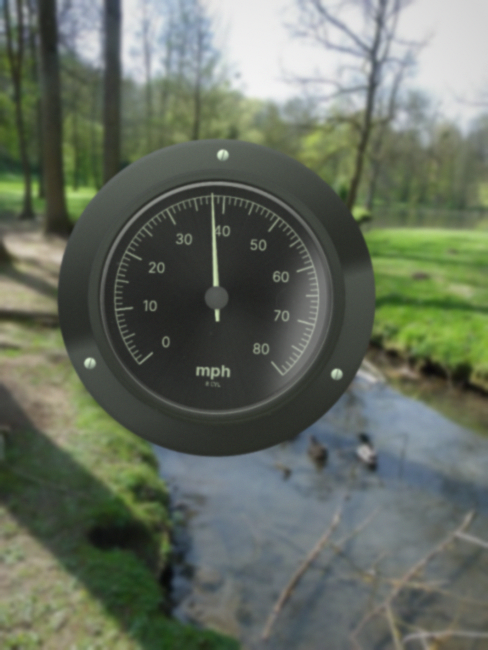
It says 38 mph
